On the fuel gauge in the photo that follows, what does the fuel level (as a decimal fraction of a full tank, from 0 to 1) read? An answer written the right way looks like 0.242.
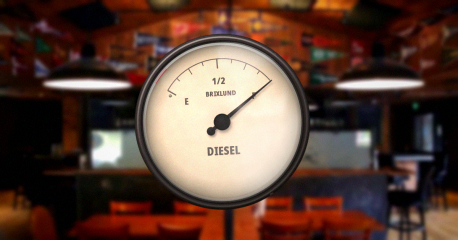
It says 1
